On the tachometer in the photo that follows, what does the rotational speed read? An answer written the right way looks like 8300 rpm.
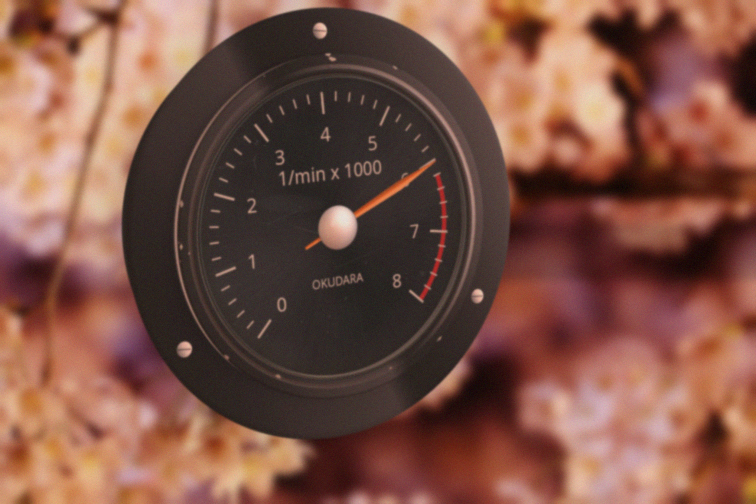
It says 6000 rpm
